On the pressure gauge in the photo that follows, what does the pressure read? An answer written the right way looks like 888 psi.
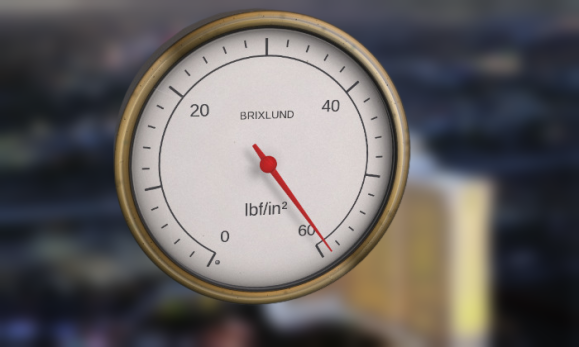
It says 59 psi
